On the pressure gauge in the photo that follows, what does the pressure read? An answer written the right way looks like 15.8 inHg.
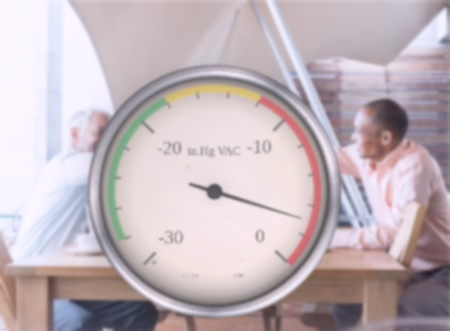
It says -3 inHg
